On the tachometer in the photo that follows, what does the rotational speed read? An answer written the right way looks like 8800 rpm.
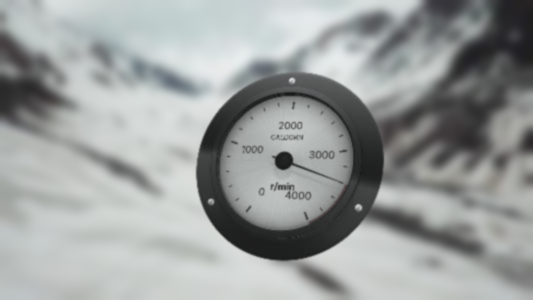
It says 3400 rpm
